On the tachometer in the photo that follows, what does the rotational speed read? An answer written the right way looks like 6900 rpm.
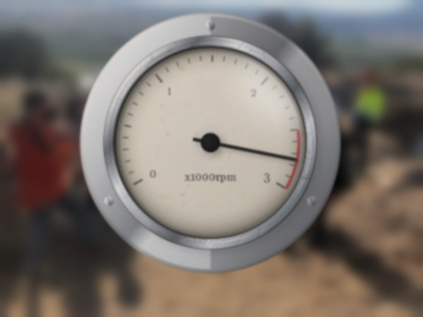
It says 2750 rpm
